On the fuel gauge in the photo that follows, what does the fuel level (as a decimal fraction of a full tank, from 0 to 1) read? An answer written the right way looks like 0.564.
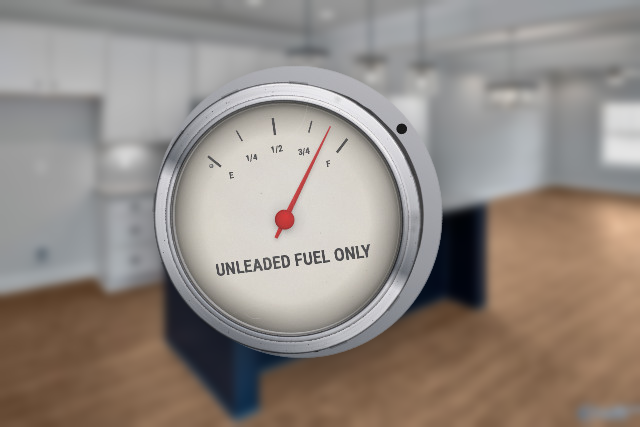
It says 0.875
